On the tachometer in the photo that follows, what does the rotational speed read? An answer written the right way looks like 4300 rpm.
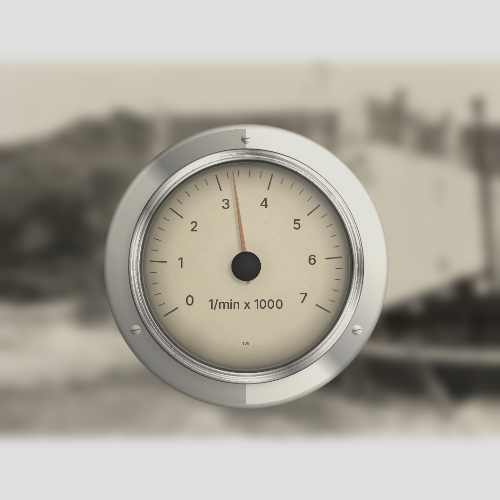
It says 3300 rpm
